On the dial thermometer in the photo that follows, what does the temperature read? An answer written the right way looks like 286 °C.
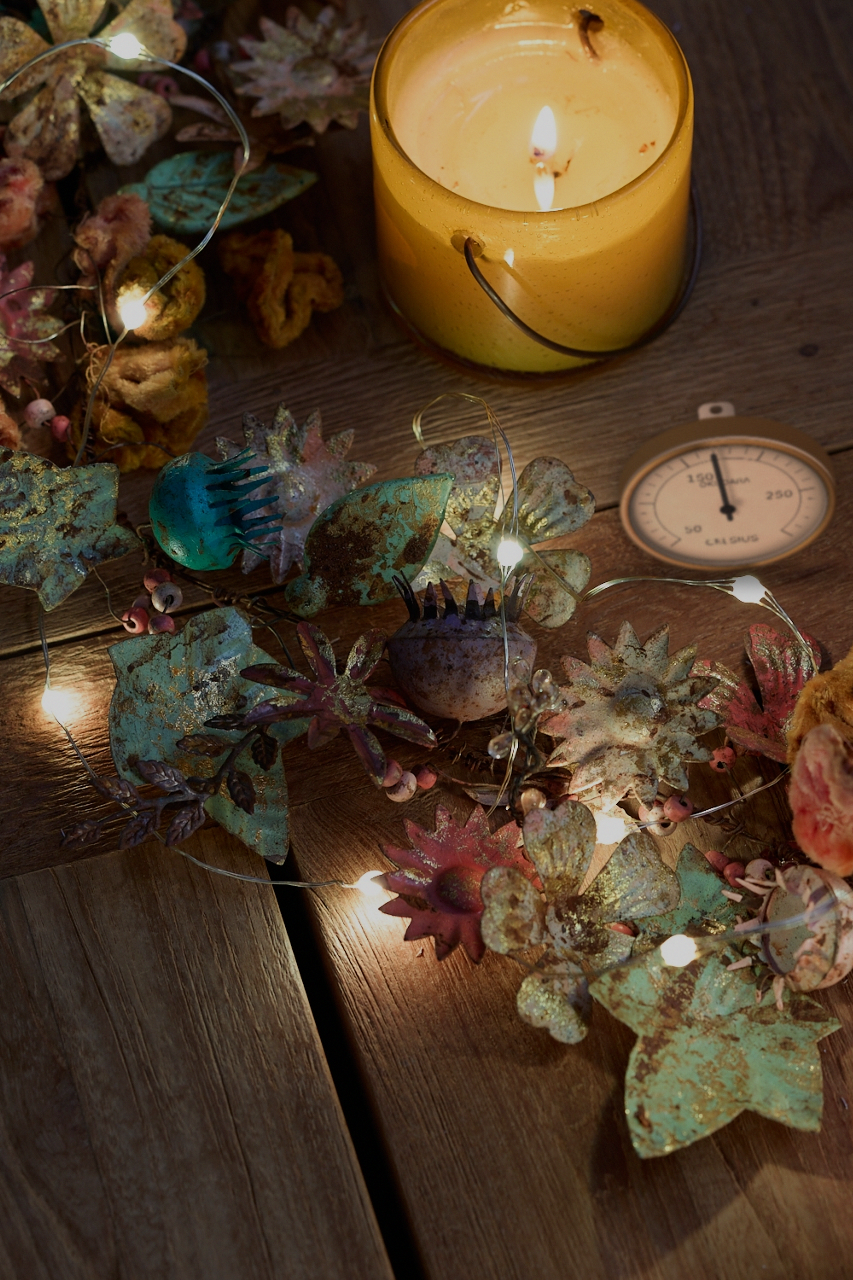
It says 170 °C
